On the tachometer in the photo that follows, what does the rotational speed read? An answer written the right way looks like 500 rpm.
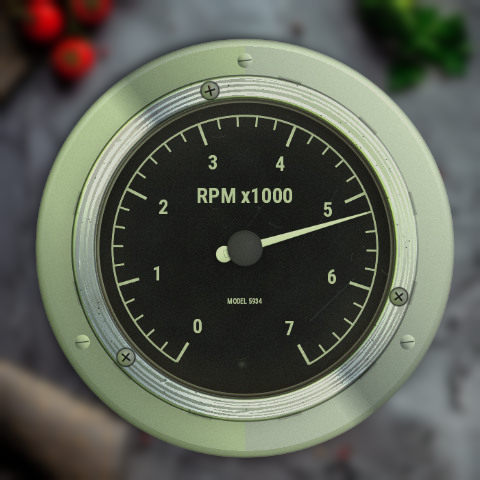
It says 5200 rpm
